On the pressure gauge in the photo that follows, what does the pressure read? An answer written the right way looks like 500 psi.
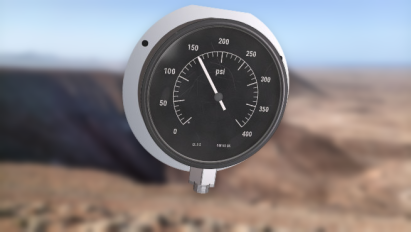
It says 150 psi
